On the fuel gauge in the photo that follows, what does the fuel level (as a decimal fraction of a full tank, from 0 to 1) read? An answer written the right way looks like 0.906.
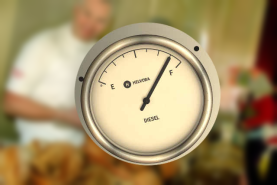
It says 0.875
